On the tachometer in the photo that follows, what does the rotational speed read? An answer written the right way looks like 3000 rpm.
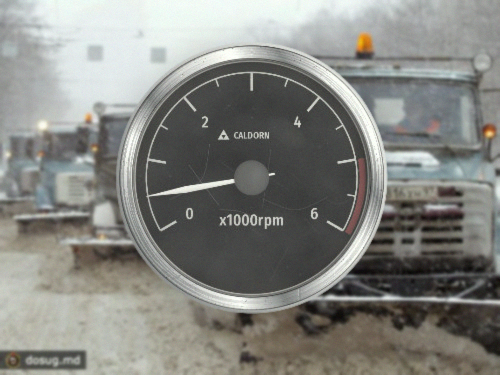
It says 500 rpm
